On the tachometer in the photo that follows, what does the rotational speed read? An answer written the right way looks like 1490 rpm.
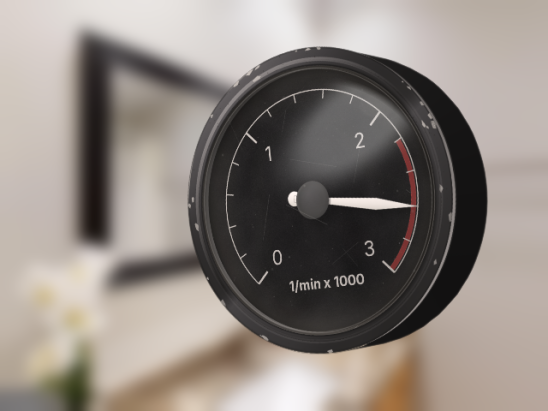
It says 2600 rpm
